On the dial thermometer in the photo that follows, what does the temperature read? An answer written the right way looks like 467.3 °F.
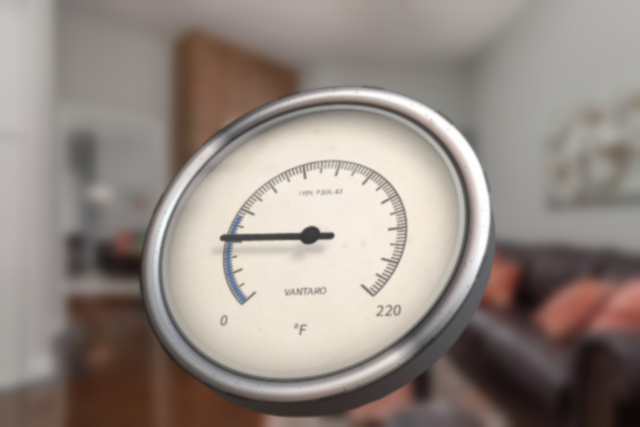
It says 40 °F
